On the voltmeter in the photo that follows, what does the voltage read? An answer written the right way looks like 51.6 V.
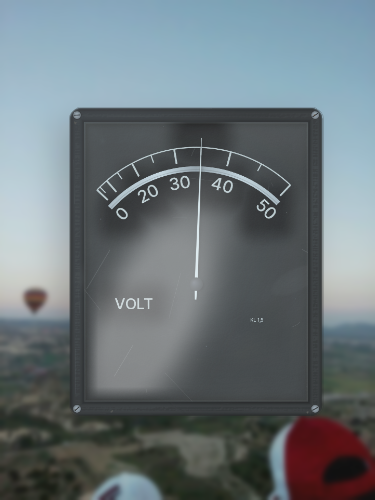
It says 35 V
